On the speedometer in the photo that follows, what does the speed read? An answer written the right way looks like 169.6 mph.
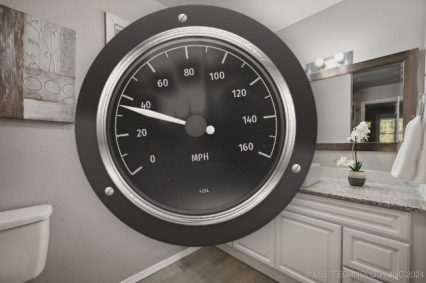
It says 35 mph
